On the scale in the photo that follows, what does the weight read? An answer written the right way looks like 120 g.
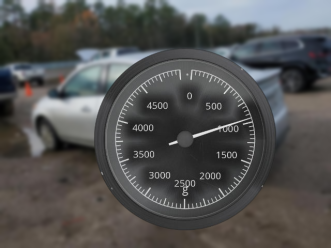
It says 950 g
